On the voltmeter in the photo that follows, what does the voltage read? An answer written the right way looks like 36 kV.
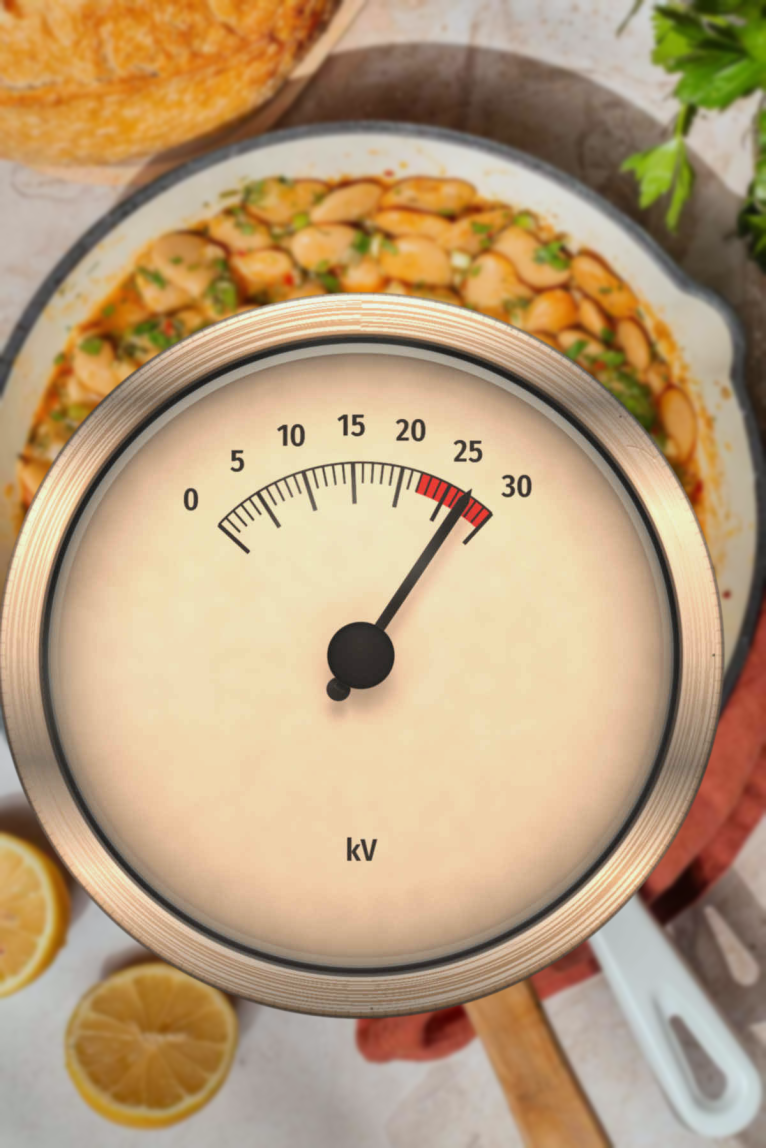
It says 27 kV
